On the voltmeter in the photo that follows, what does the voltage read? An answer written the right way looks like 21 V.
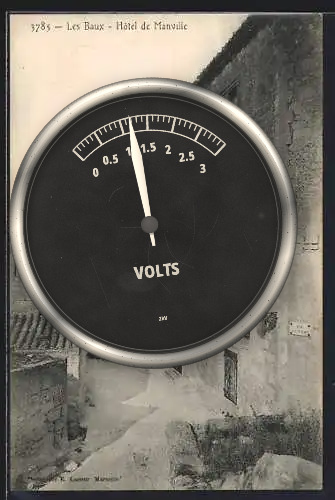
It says 1.2 V
